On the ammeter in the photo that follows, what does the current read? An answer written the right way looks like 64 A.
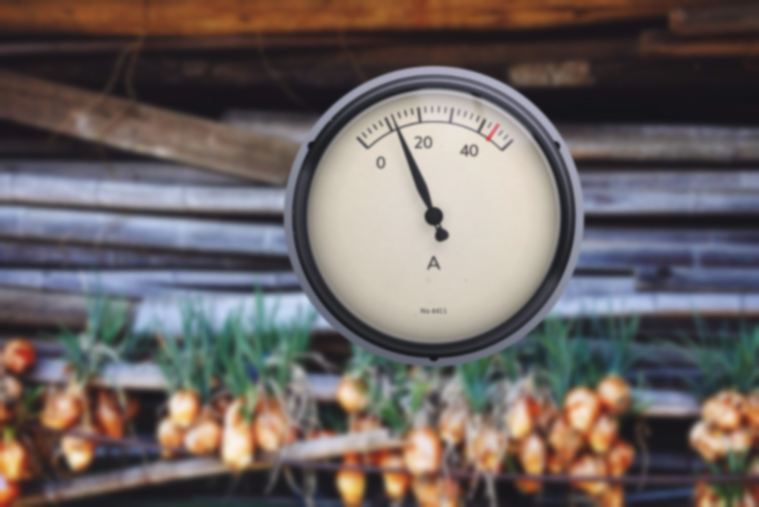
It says 12 A
